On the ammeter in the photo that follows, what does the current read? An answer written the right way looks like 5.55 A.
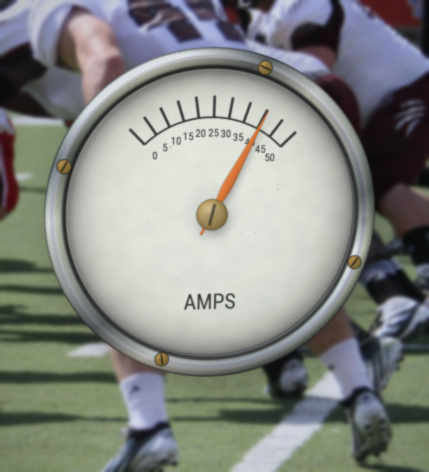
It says 40 A
